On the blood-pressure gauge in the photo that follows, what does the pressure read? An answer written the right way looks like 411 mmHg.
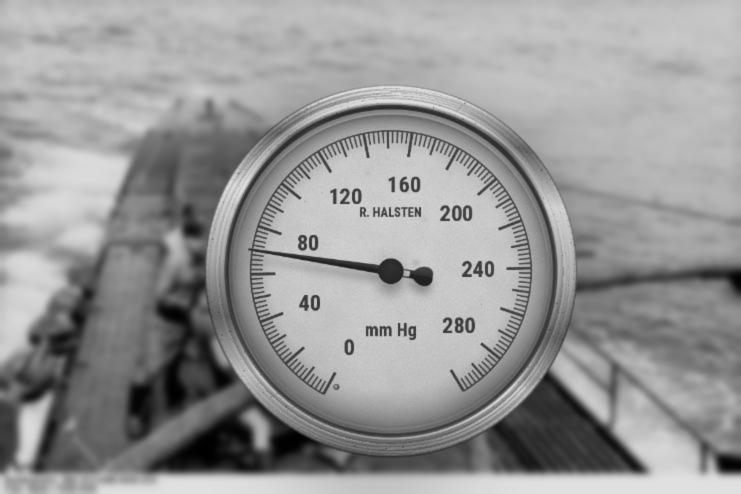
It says 70 mmHg
